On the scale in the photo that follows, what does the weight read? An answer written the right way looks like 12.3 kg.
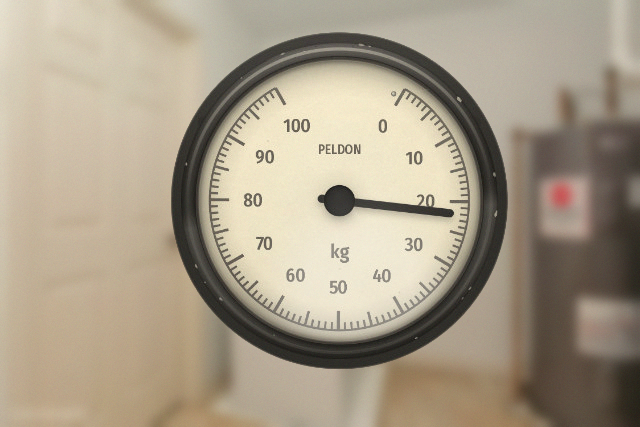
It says 22 kg
